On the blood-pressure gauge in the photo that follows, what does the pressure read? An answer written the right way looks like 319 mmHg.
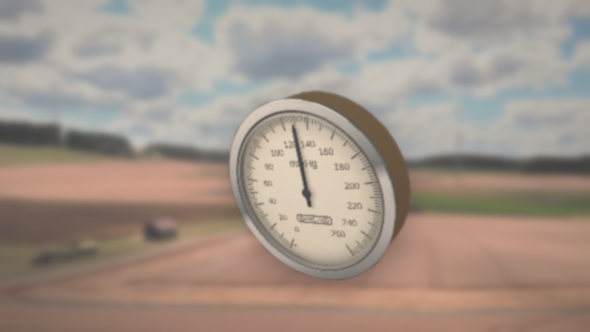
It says 130 mmHg
